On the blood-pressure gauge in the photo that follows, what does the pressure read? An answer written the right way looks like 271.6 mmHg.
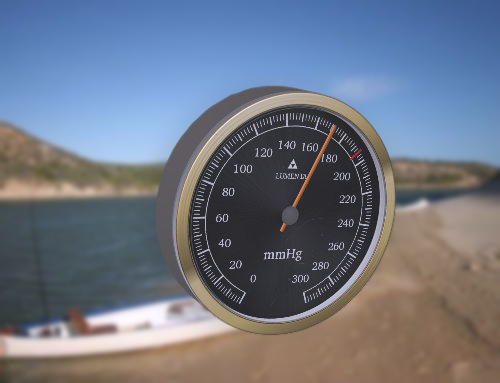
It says 170 mmHg
